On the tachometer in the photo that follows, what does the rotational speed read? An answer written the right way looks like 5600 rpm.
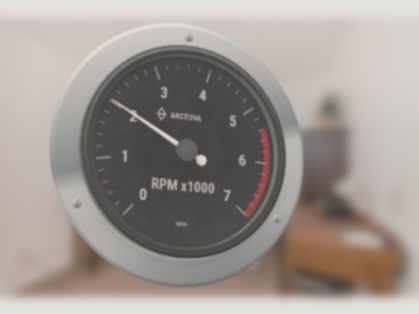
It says 2000 rpm
